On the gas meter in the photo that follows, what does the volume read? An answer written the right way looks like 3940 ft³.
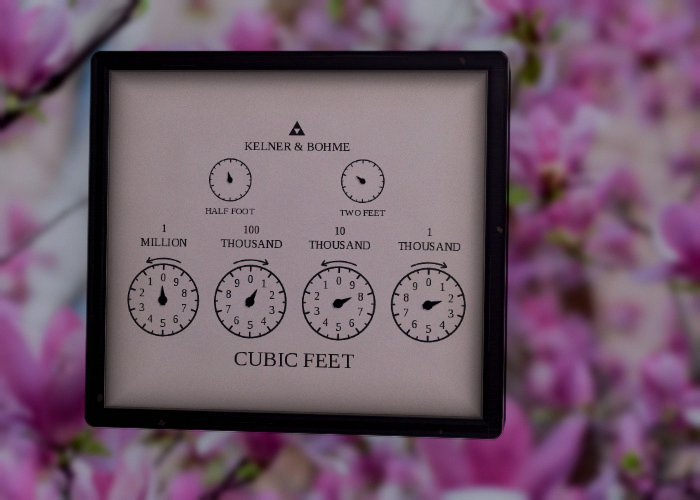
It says 8200 ft³
